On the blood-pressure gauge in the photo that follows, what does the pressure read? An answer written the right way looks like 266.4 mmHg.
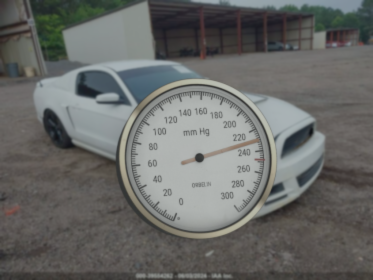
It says 230 mmHg
